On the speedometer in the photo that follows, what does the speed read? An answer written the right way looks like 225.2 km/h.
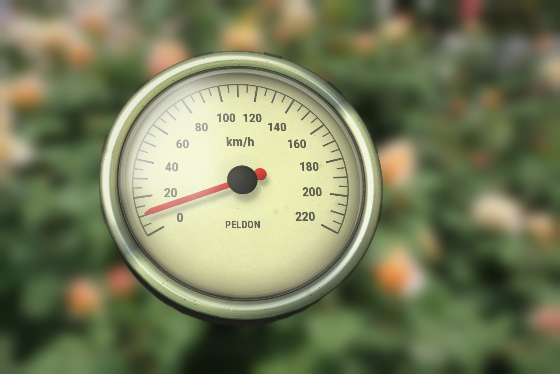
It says 10 km/h
